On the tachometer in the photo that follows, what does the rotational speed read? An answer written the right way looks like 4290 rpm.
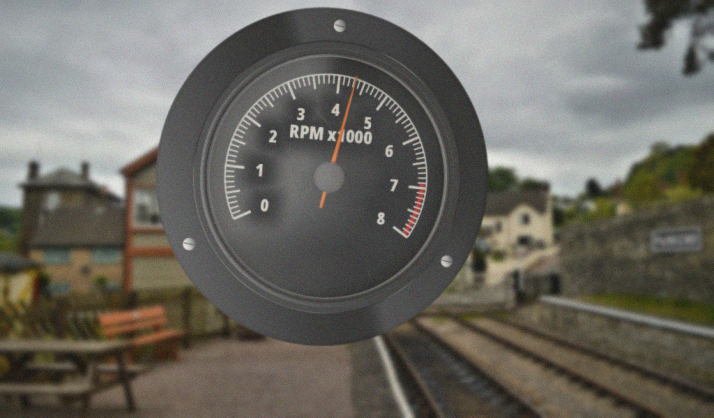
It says 4300 rpm
